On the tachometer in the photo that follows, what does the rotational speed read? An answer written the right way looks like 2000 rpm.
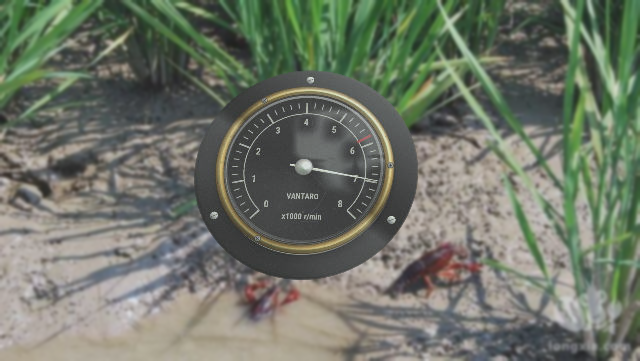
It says 7000 rpm
